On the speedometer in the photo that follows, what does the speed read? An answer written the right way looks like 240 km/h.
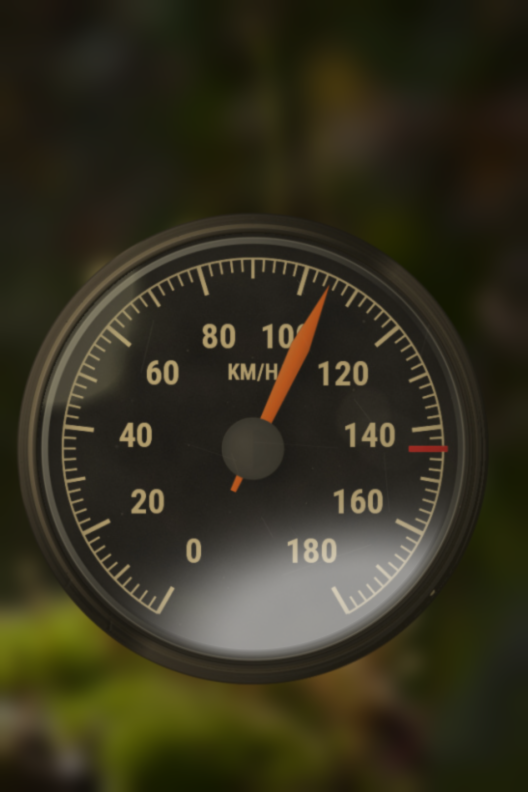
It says 105 km/h
